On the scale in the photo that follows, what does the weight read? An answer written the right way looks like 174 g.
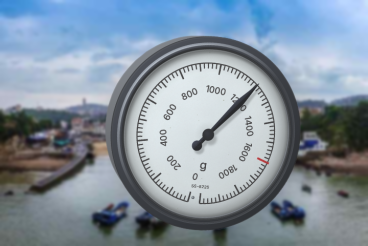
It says 1200 g
